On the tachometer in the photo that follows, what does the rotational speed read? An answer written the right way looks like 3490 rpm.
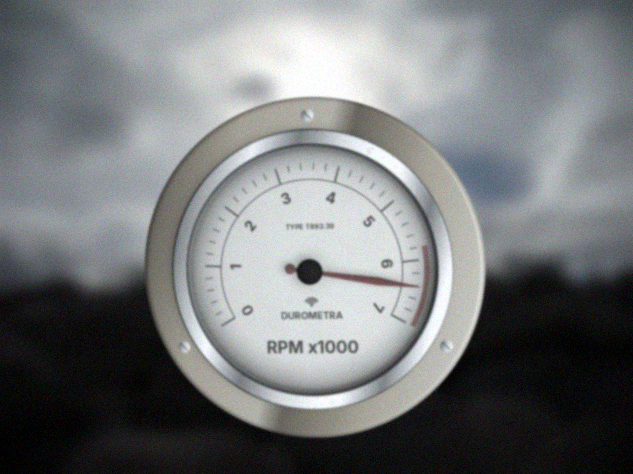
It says 6400 rpm
